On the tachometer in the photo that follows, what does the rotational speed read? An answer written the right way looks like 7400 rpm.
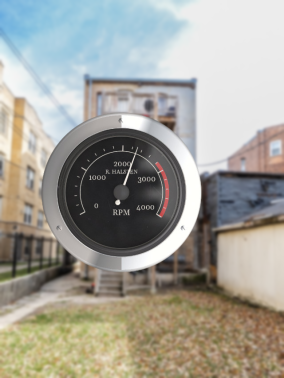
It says 2300 rpm
